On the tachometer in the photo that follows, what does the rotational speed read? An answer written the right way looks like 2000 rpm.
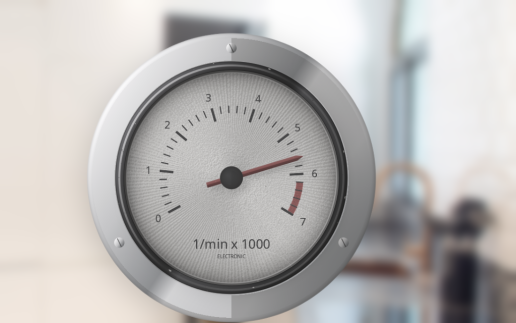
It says 5600 rpm
